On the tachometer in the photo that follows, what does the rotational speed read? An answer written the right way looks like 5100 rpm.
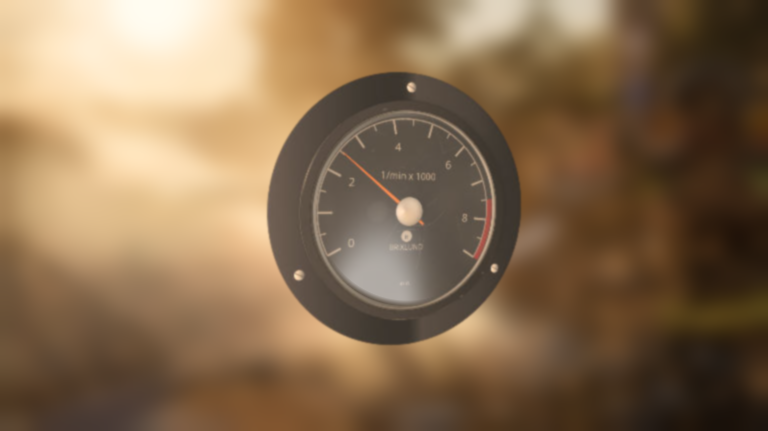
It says 2500 rpm
